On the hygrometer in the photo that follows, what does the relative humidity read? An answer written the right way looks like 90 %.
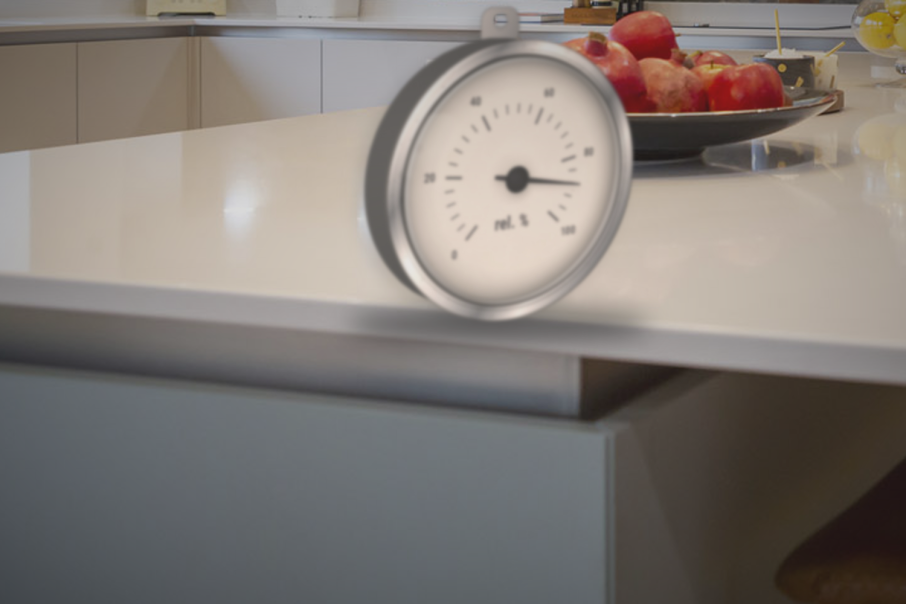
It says 88 %
